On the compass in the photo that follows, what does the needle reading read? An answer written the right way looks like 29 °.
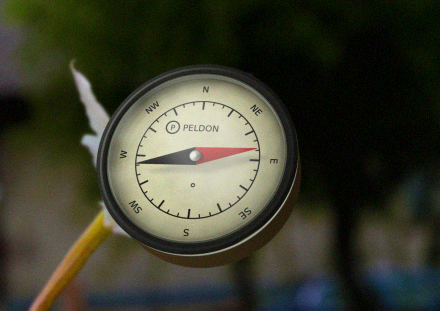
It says 80 °
